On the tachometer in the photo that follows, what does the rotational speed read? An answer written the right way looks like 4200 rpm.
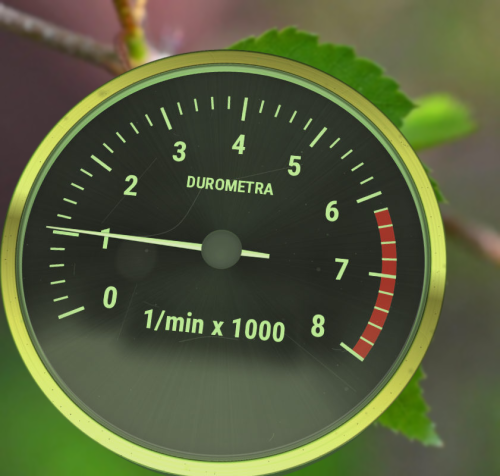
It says 1000 rpm
